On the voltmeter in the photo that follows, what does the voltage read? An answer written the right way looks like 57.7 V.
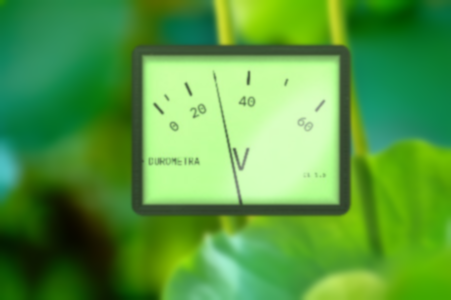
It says 30 V
